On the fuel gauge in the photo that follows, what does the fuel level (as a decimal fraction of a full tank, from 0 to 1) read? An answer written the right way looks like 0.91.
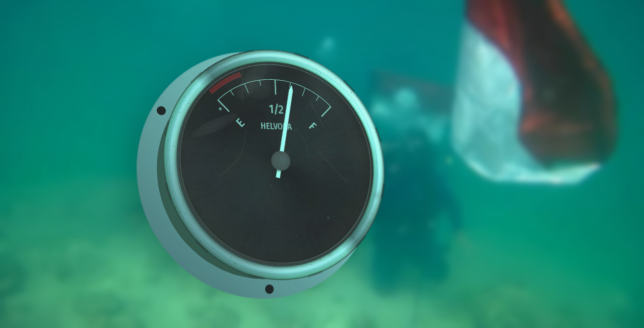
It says 0.625
